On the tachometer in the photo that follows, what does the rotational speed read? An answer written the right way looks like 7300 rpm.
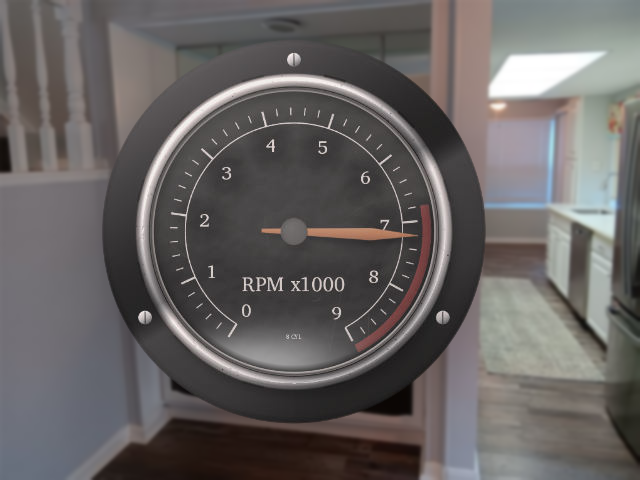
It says 7200 rpm
